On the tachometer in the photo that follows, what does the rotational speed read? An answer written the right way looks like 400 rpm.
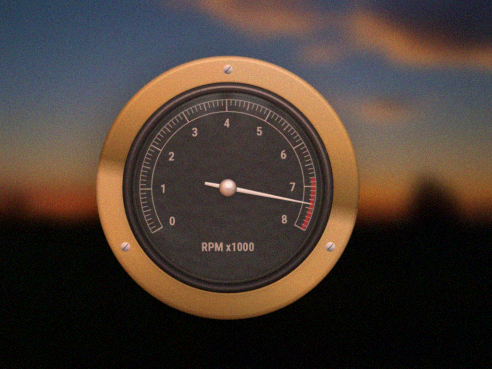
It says 7400 rpm
